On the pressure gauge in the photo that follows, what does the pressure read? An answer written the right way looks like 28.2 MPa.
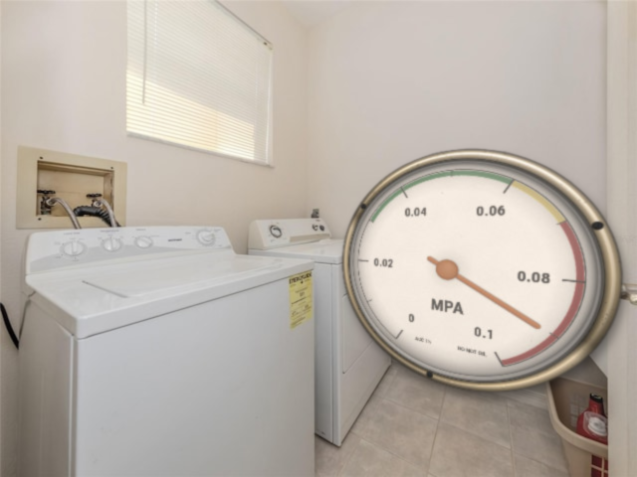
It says 0.09 MPa
